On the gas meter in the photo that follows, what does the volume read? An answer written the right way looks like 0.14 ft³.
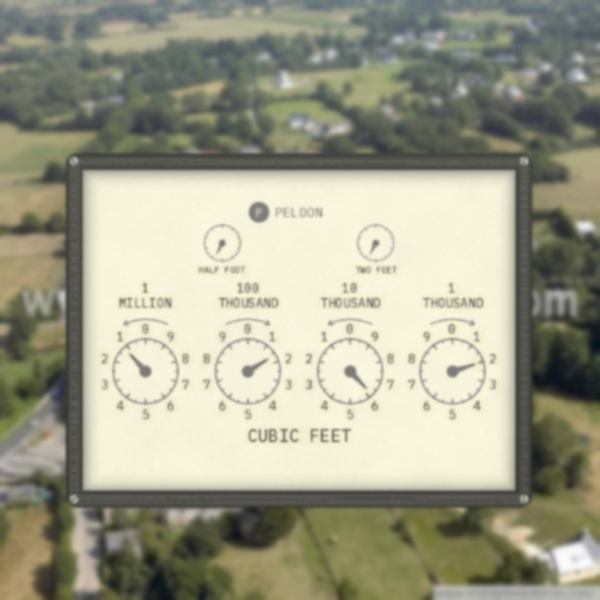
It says 116200 ft³
